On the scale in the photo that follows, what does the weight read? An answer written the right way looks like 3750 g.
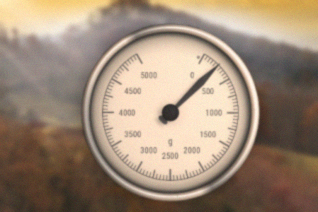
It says 250 g
